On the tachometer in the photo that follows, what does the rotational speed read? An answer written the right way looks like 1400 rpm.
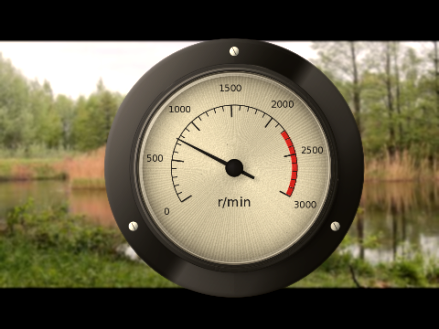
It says 750 rpm
